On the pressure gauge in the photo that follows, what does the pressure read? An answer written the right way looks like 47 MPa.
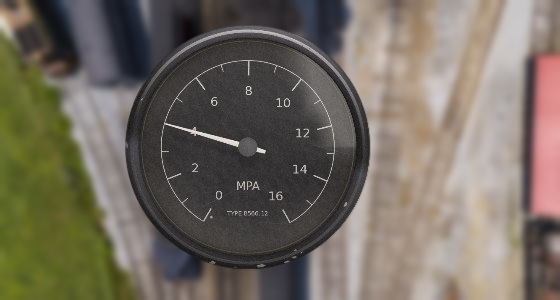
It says 4 MPa
